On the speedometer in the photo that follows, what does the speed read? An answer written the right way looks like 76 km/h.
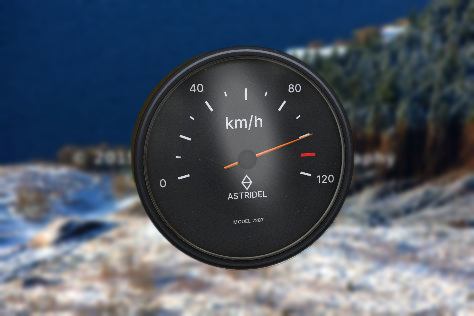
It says 100 km/h
